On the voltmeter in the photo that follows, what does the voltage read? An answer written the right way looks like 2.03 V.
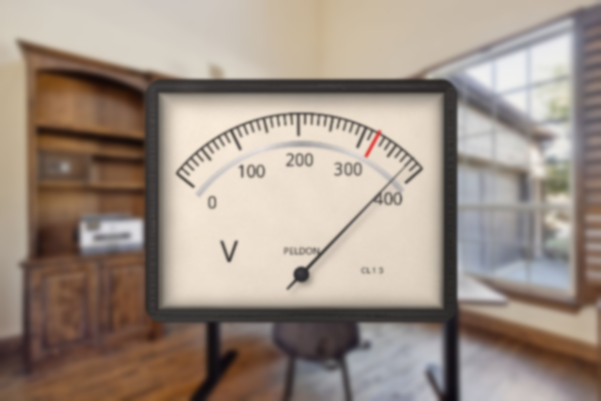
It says 380 V
